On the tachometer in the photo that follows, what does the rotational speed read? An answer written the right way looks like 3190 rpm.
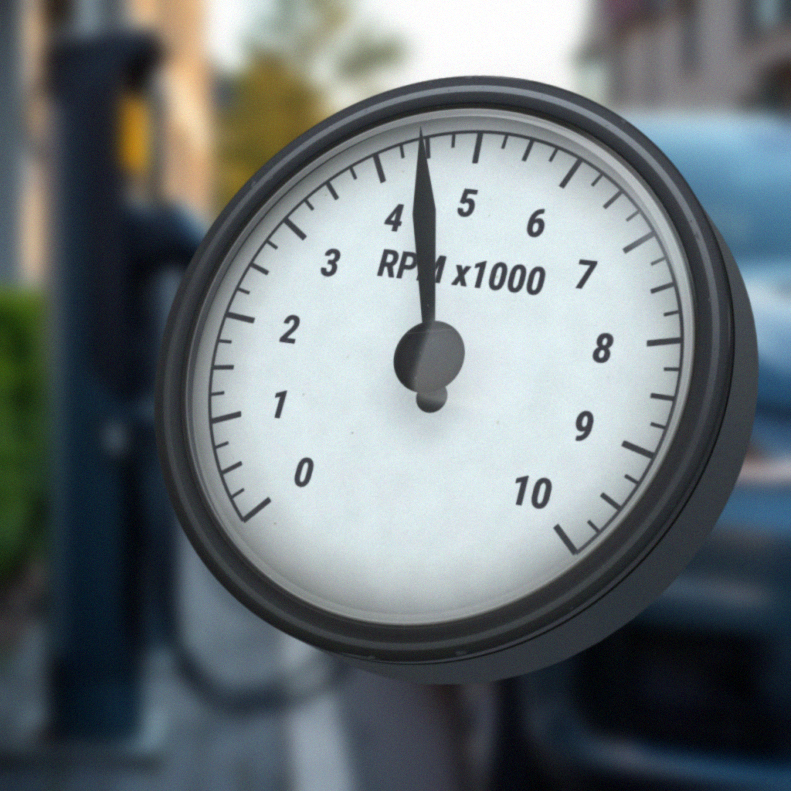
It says 4500 rpm
